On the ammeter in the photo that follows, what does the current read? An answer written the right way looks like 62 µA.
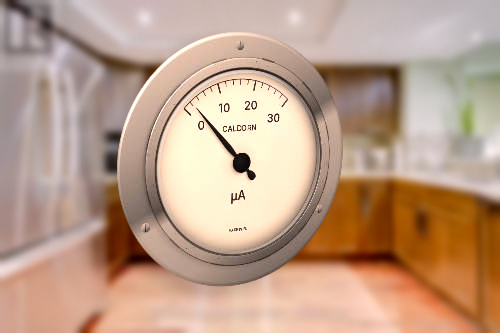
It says 2 µA
